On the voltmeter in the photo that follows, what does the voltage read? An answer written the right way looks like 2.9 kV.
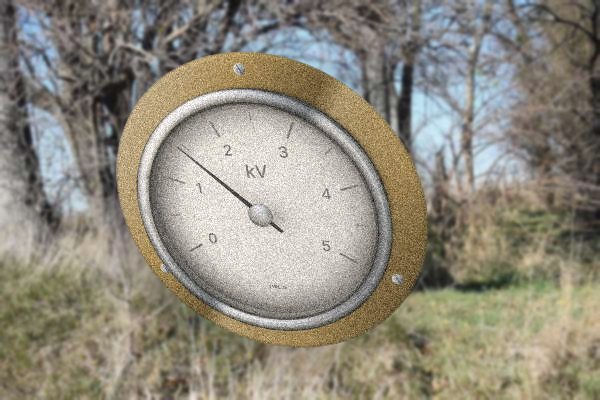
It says 1.5 kV
